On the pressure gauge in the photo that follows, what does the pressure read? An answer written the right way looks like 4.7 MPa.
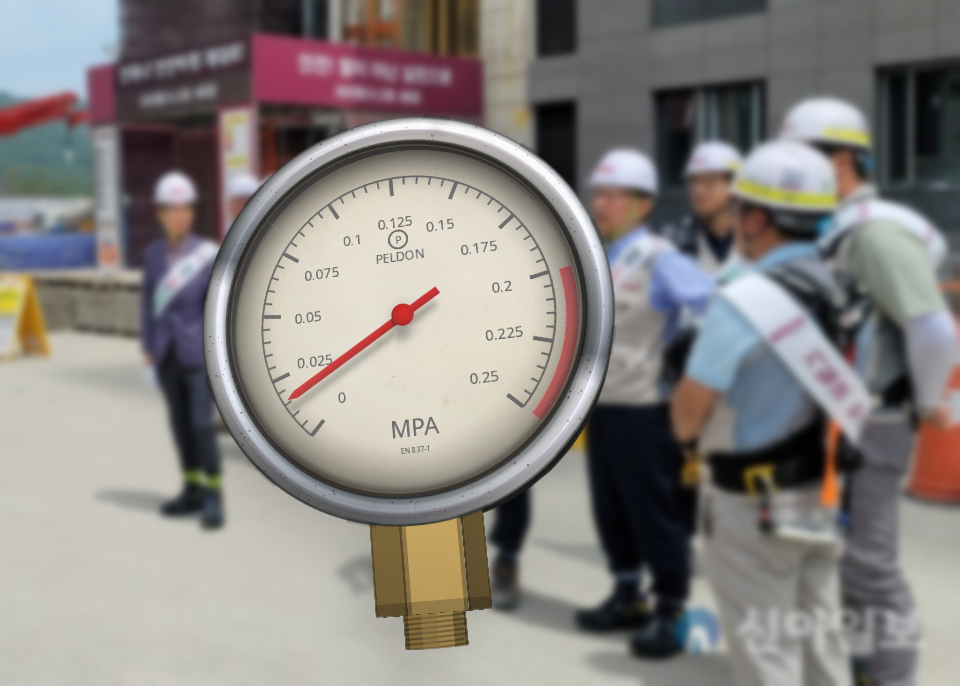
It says 0.015 MPa
